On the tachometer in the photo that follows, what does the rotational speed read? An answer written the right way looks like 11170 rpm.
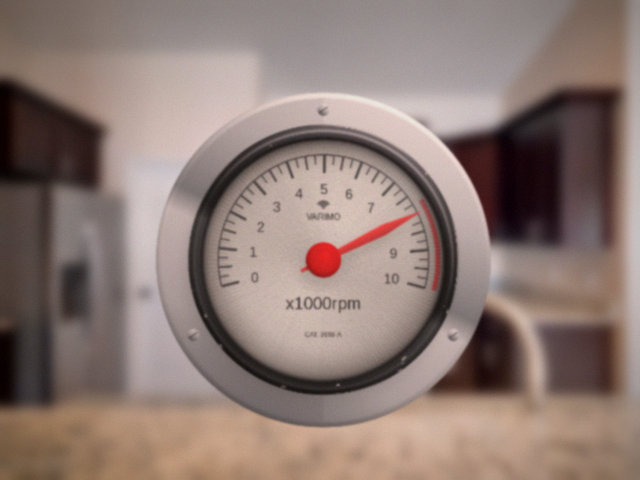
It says 8000 rpm
